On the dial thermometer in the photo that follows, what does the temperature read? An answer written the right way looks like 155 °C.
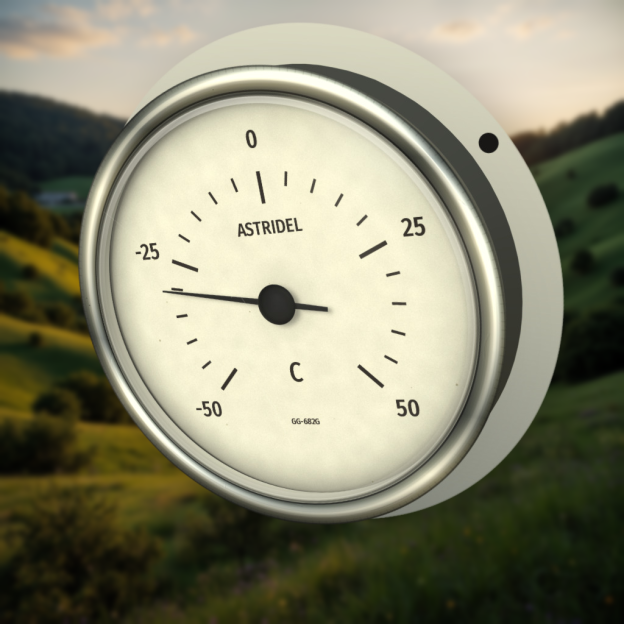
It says -30 °C
